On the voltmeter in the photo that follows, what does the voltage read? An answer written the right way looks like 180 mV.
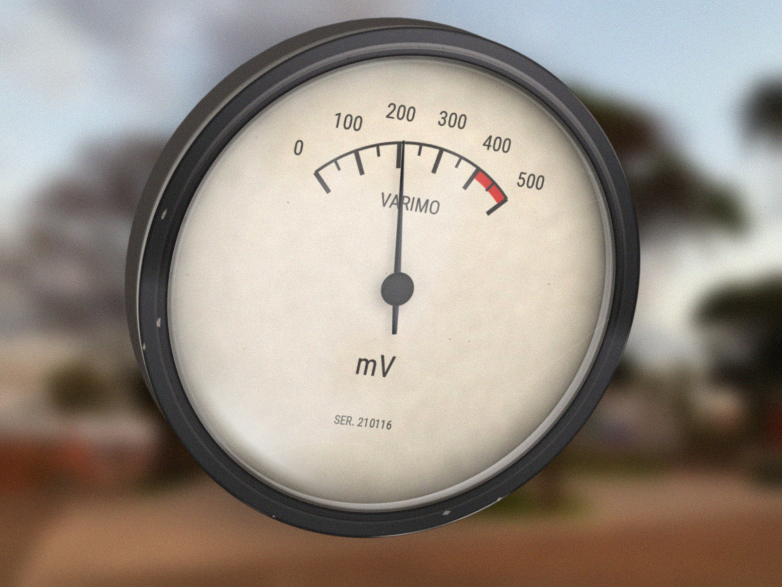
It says 200 mV
